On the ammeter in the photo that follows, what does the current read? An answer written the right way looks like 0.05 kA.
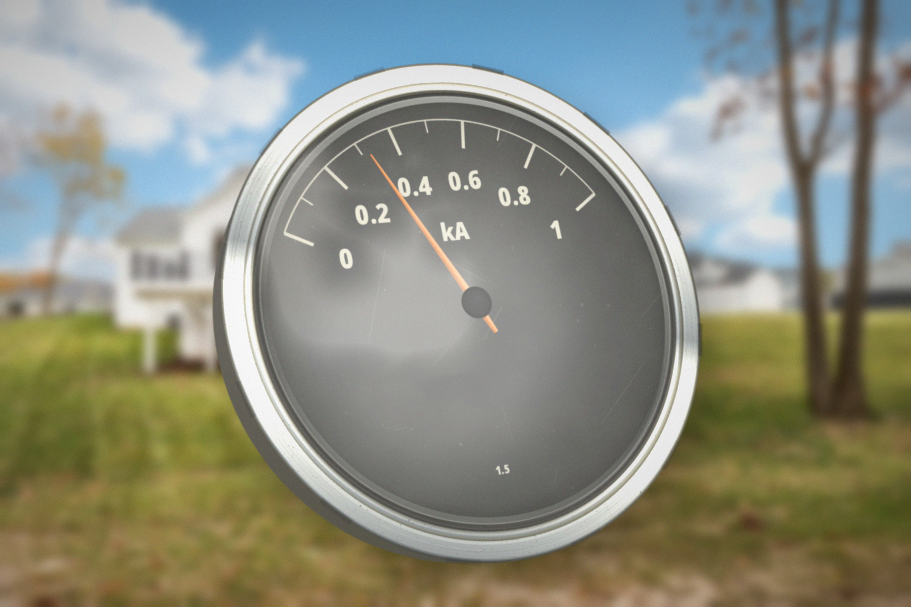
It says 0.3 kA
